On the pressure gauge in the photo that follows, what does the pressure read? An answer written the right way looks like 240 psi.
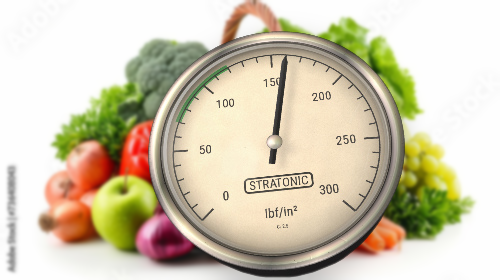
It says 160 psi
